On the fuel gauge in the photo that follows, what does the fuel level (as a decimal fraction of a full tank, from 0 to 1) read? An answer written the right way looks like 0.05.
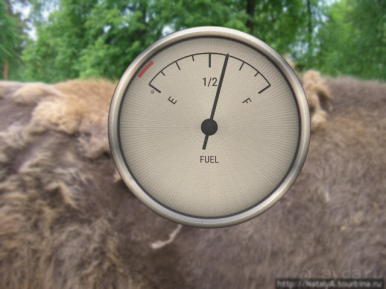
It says 0.625
